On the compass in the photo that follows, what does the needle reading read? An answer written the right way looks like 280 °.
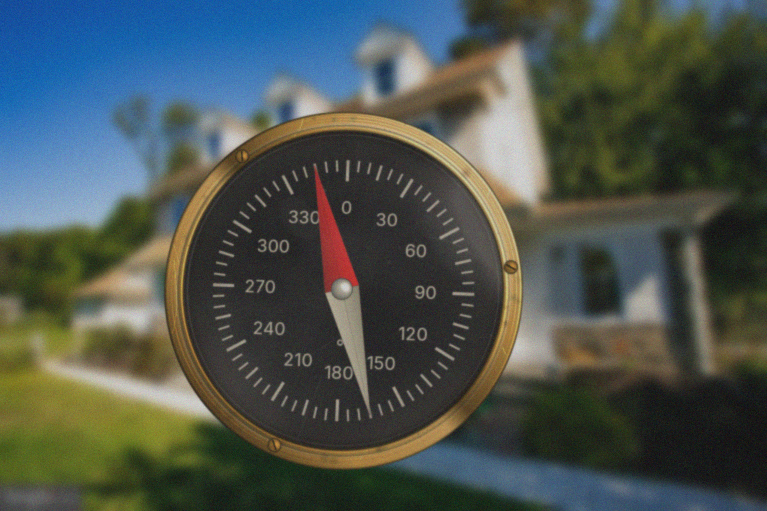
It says 345 °
